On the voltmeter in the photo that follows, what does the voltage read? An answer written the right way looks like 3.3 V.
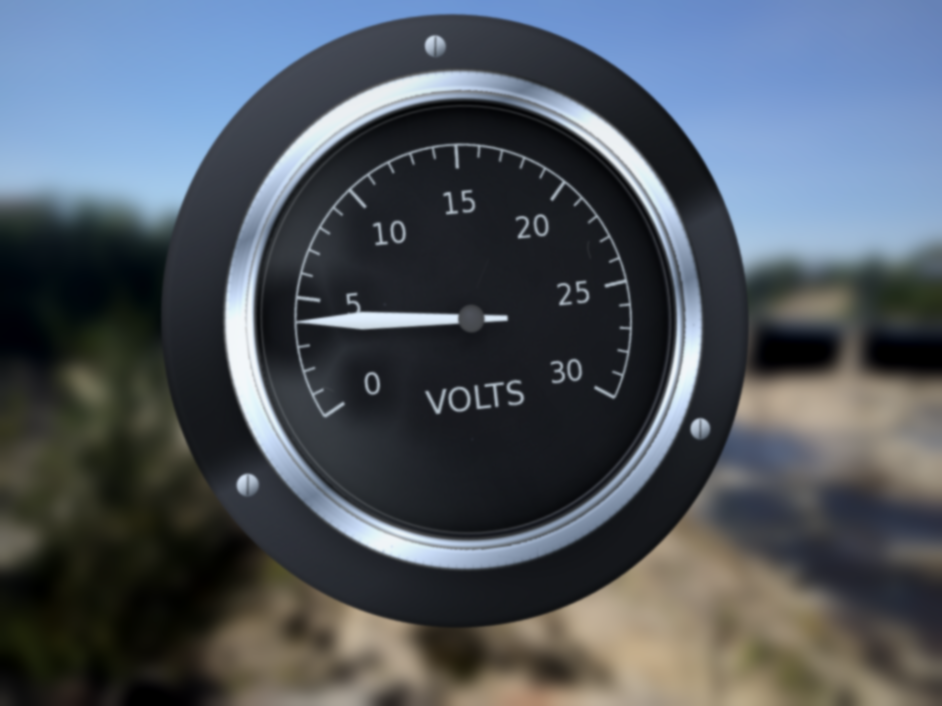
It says 4 V
